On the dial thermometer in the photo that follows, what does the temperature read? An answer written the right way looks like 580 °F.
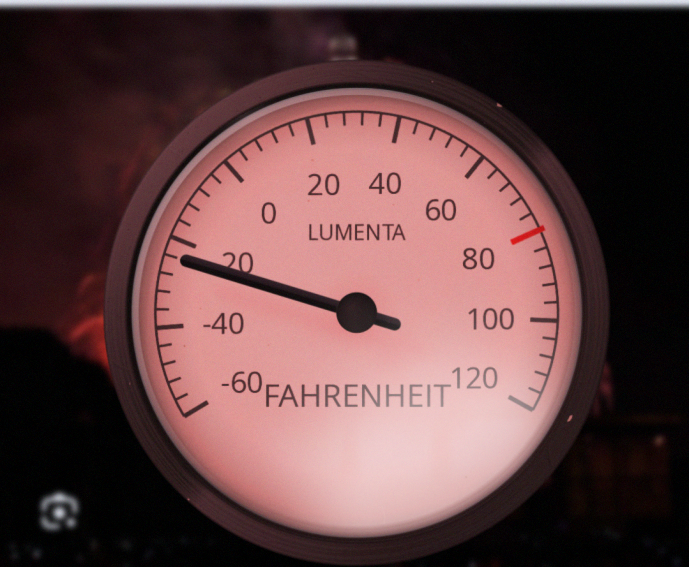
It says -24 °F
